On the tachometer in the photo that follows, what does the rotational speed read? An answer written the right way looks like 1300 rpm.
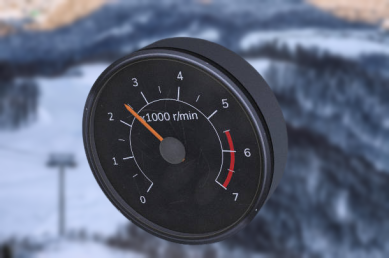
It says 2500 rpm
